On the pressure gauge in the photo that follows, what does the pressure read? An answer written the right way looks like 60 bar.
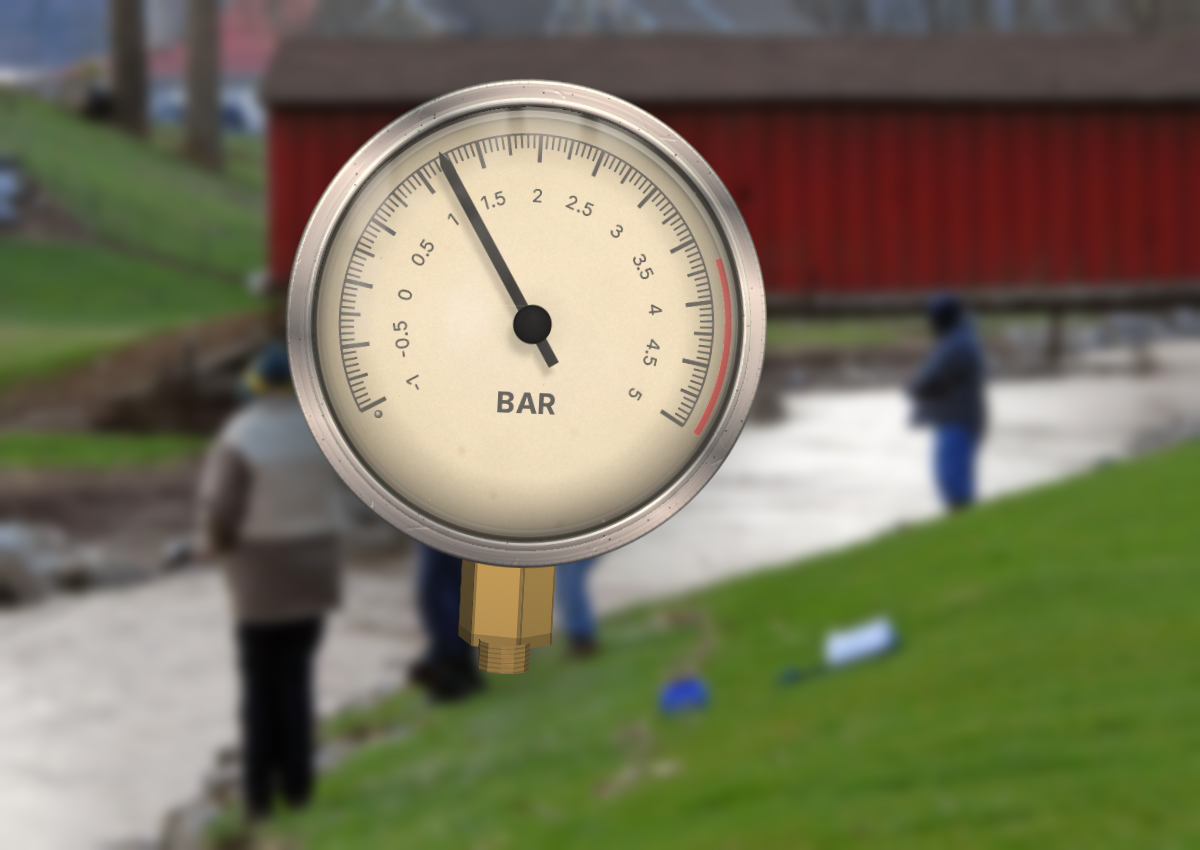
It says 1.2 bar
